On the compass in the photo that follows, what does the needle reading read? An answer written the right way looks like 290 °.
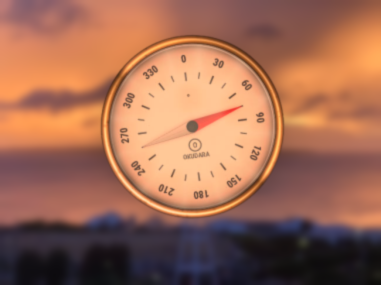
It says 75 °
